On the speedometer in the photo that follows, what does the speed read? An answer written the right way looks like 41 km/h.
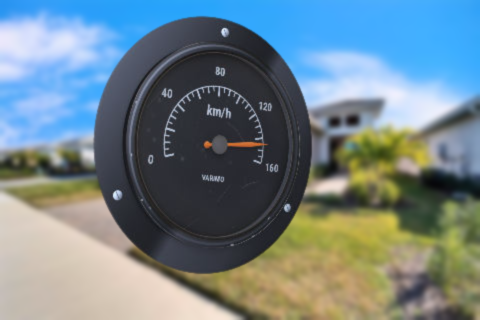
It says 145 km/h
